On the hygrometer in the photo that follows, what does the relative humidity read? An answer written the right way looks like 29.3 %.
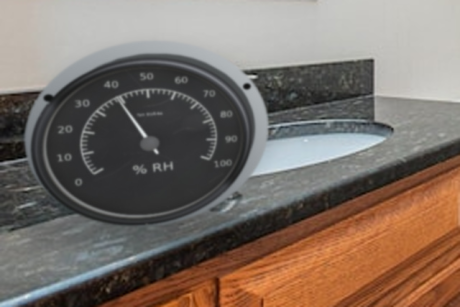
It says 40 %
